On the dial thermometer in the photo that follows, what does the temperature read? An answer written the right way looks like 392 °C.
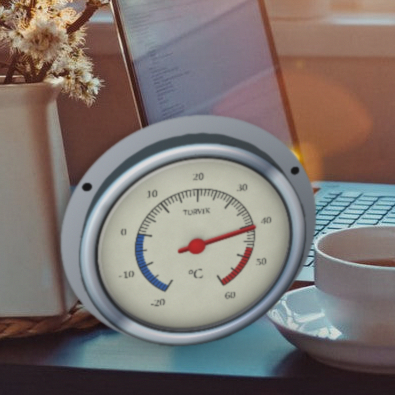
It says 40 °C
